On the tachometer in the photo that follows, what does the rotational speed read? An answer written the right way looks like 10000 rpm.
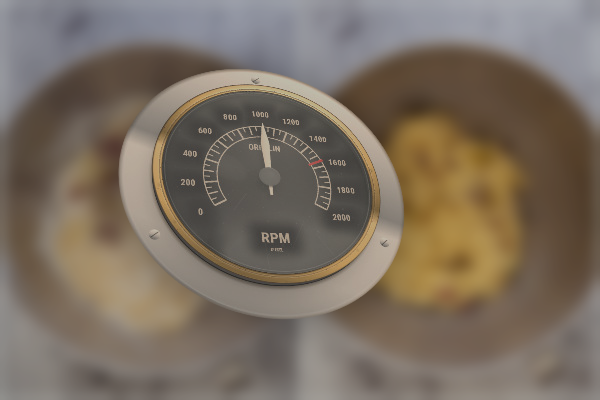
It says 1000 rpm
